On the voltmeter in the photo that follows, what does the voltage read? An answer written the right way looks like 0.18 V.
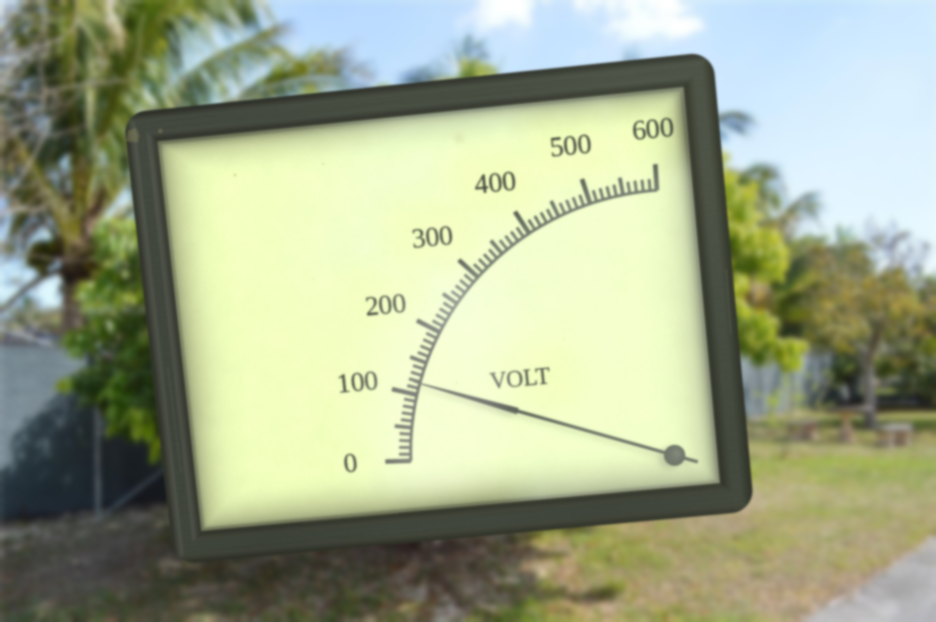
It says 120 V
